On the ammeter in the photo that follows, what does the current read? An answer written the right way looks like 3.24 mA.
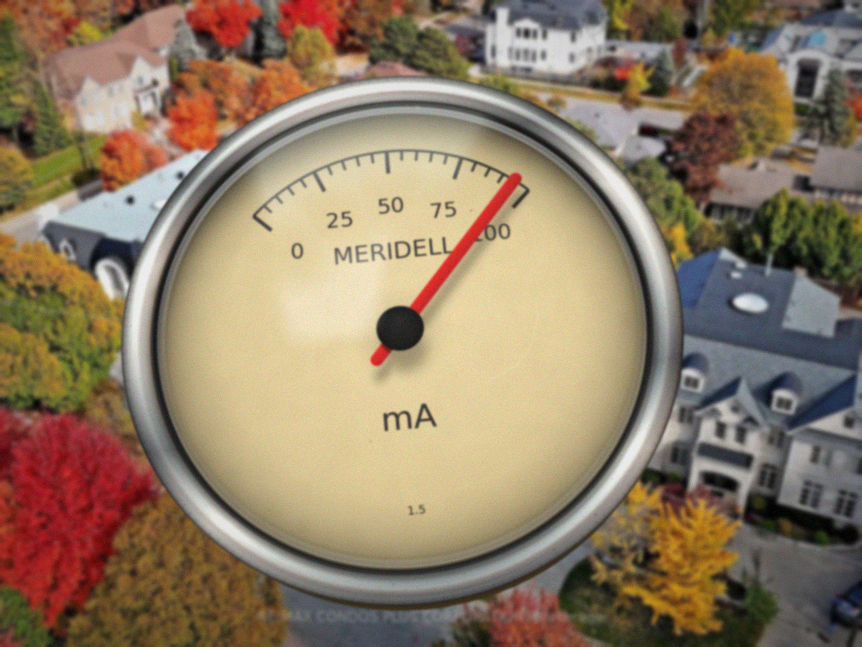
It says 95 mA
